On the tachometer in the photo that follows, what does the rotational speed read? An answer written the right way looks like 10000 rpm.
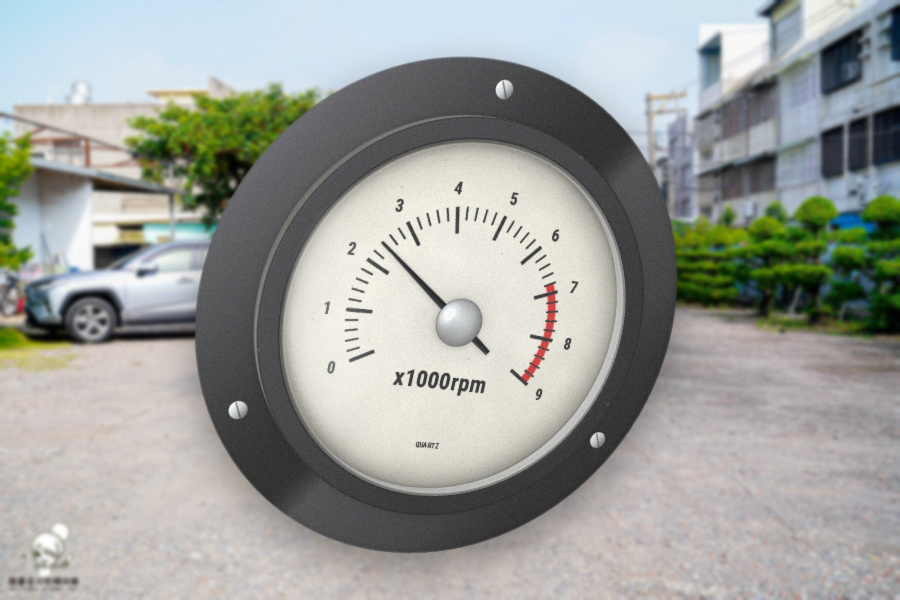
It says 2400 rpm
